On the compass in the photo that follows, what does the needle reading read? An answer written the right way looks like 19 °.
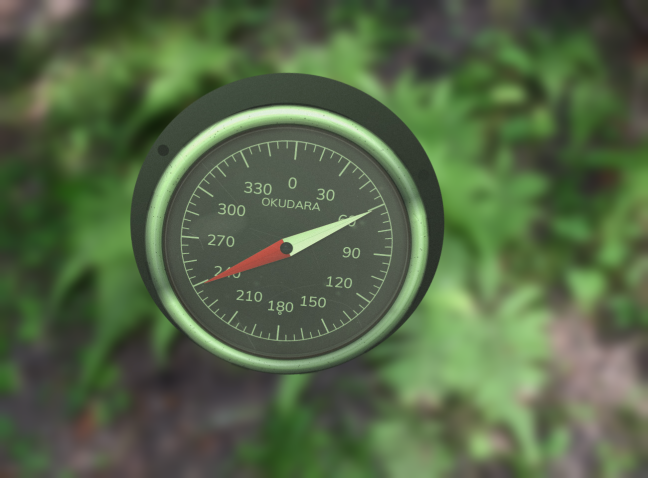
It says 240 °
